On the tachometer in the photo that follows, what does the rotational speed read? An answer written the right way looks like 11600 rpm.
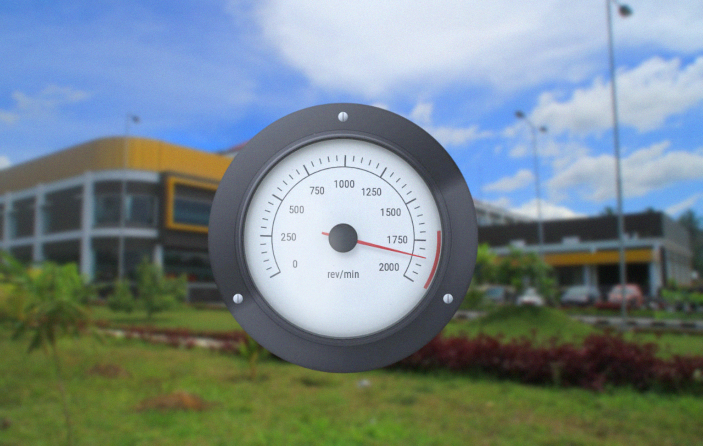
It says 1850 rpm
